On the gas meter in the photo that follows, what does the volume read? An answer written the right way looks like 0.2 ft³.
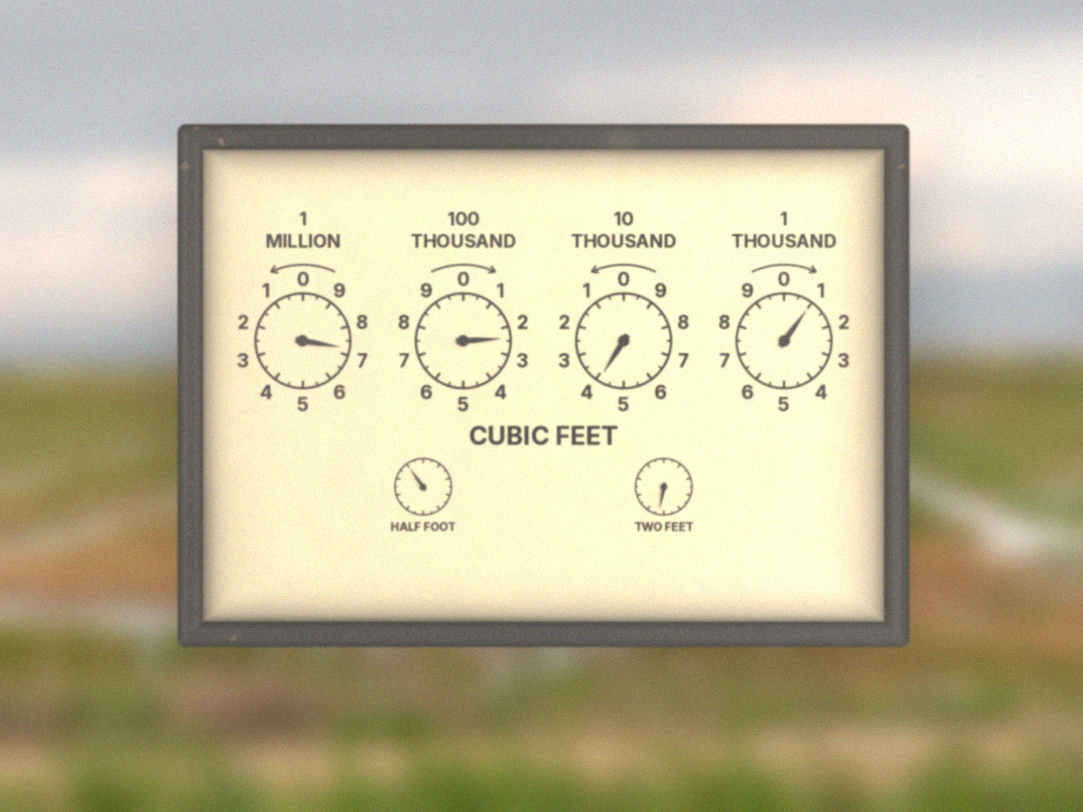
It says 724100 ft³
